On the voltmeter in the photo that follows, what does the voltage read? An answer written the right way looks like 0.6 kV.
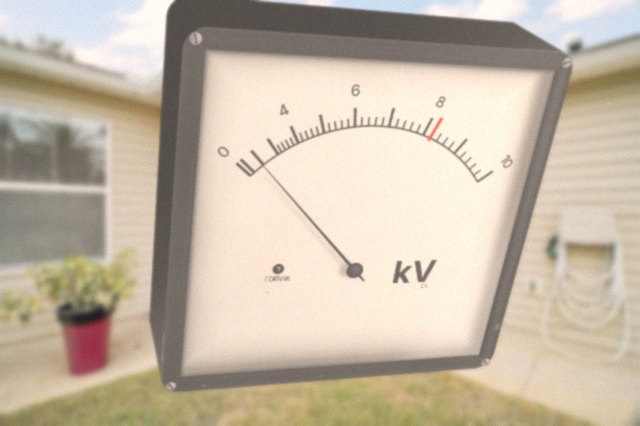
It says 2 kV
